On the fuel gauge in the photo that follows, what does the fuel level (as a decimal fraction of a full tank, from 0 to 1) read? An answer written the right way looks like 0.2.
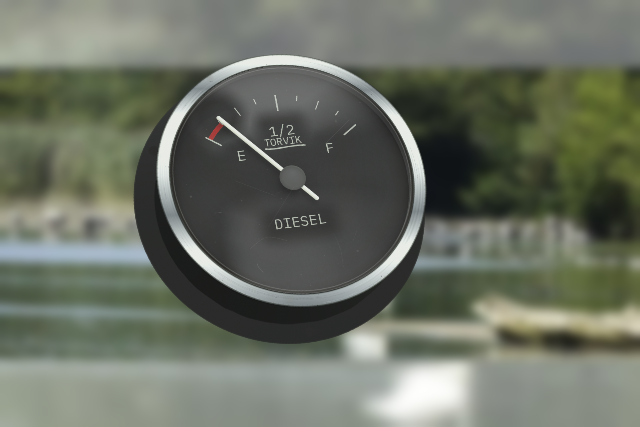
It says 0.125
